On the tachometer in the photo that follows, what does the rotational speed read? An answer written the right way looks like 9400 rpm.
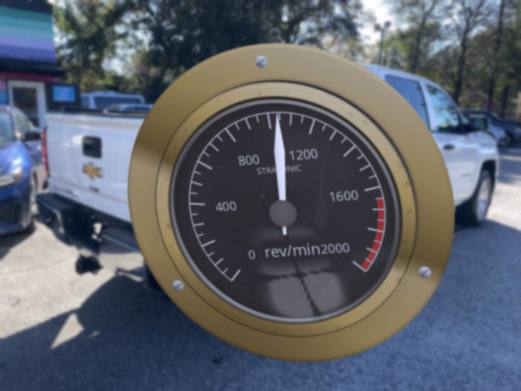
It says 1050 rpm
